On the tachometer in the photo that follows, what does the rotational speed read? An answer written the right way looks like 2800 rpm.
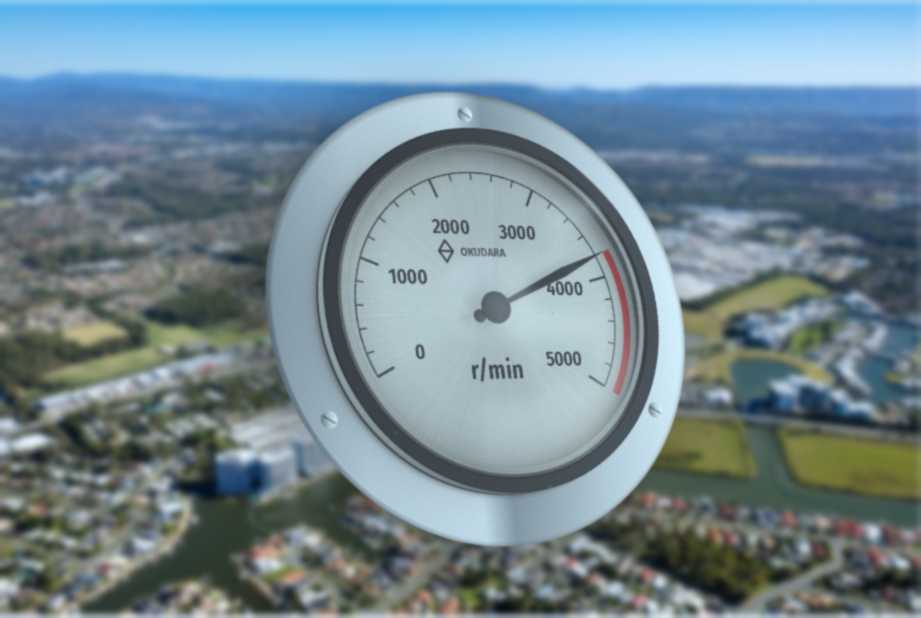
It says 3800 rpm
